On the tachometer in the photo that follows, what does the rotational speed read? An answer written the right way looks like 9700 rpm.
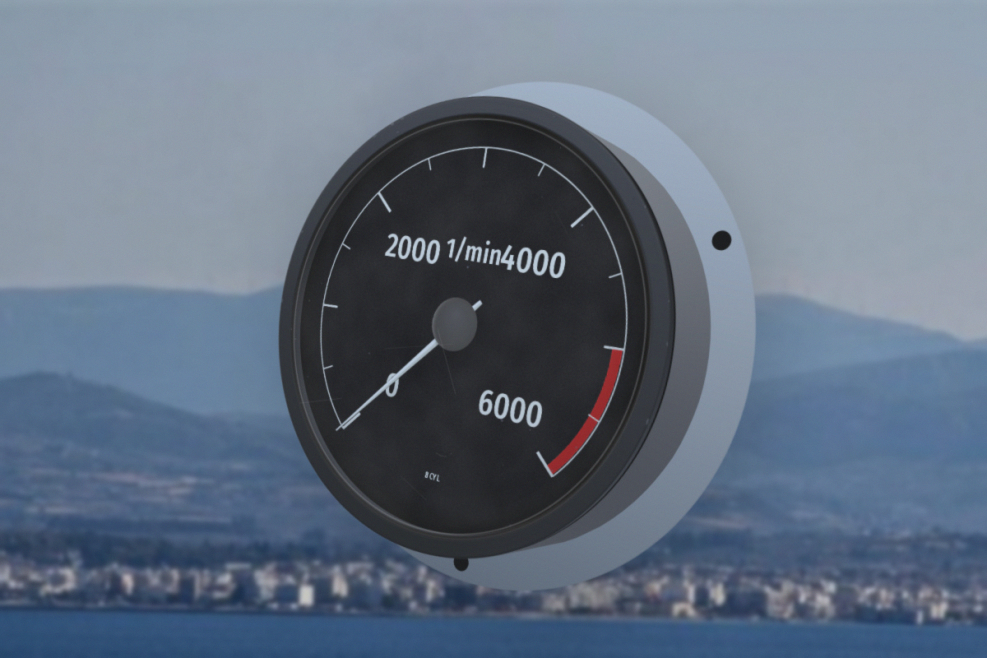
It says 0 rpm
